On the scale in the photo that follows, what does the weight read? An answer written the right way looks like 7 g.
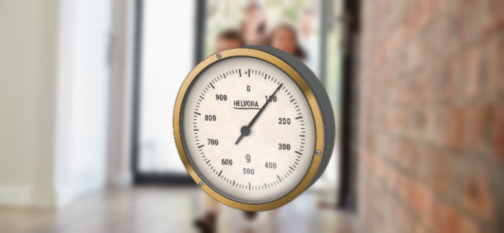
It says 100 g
